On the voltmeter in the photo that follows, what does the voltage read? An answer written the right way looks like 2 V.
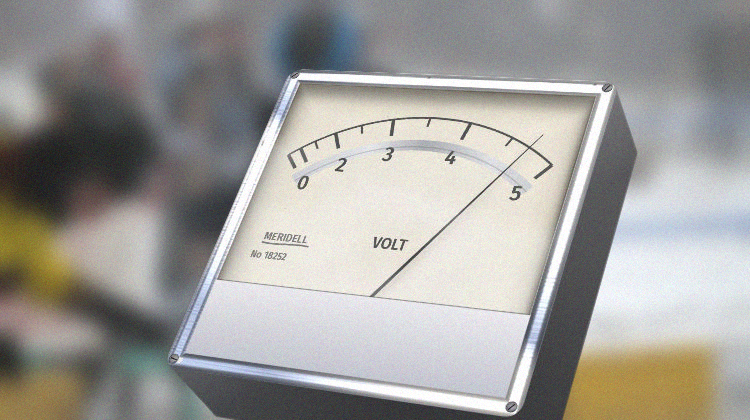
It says 4.75 V
